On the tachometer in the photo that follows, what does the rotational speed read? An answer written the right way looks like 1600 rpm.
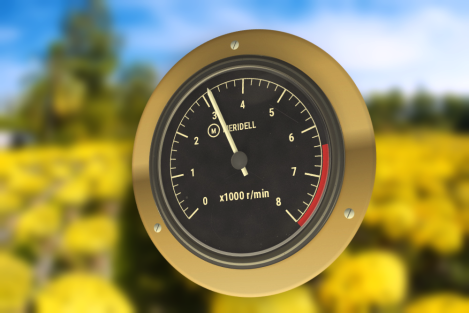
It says 3200 rpm
